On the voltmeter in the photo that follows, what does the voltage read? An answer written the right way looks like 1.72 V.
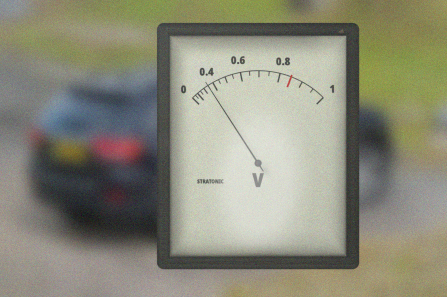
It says 0.35 V
